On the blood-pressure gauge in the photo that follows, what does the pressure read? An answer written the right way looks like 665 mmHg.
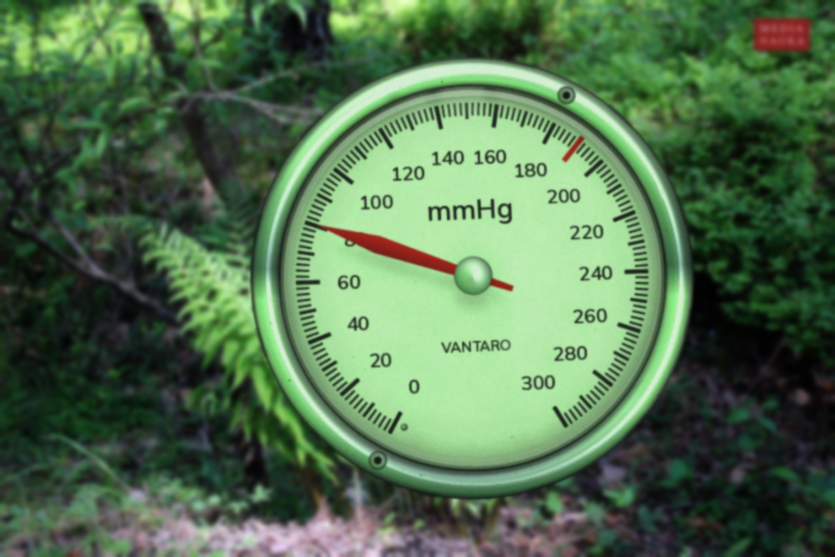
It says 80 mmHg
